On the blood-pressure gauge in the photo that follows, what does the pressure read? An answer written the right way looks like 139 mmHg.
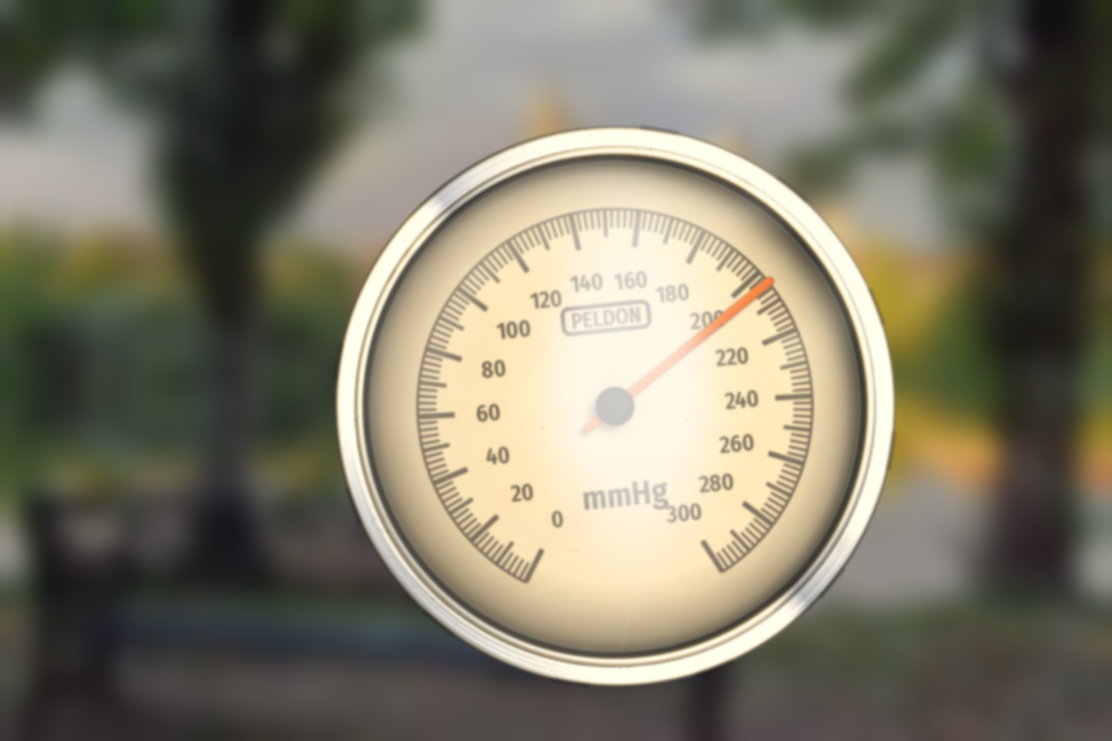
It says 204 mmHg
